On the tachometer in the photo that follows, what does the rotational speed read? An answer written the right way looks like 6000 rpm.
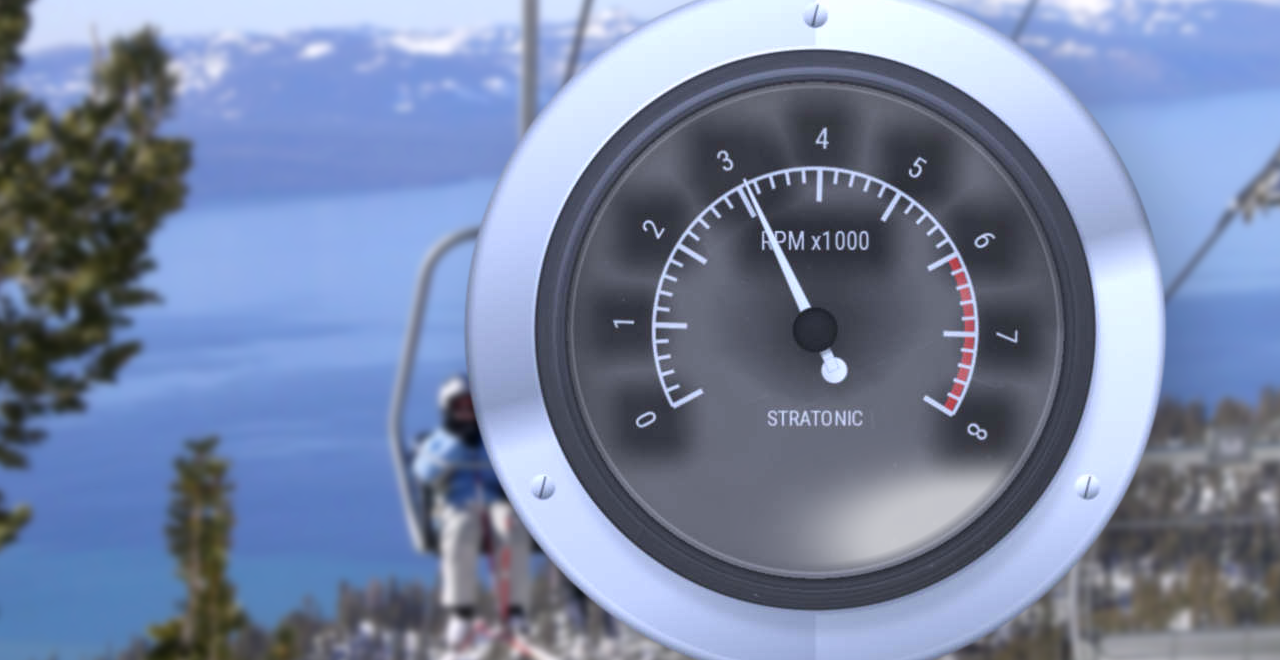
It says 3100 rpm
